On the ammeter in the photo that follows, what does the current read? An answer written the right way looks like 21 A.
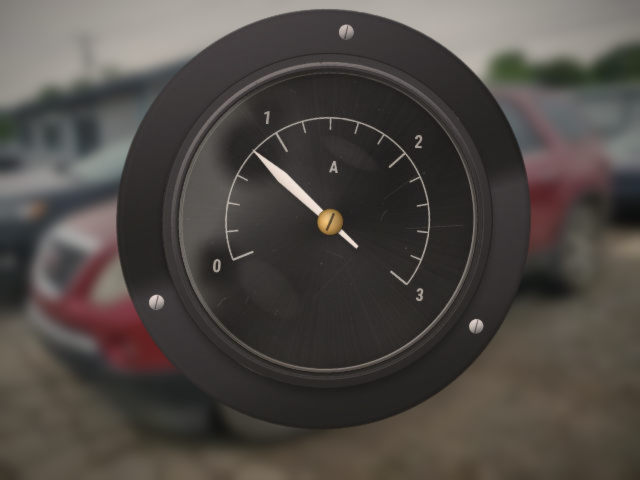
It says 0.8 A
